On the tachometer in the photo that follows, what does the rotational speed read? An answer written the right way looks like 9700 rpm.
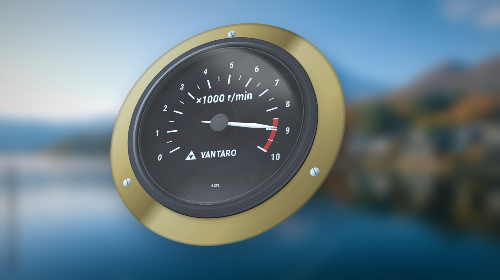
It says 9000 rpm
